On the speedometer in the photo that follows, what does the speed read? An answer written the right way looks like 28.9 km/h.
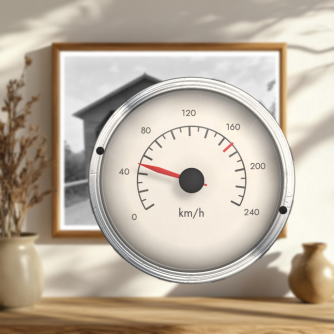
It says 50 km/h
